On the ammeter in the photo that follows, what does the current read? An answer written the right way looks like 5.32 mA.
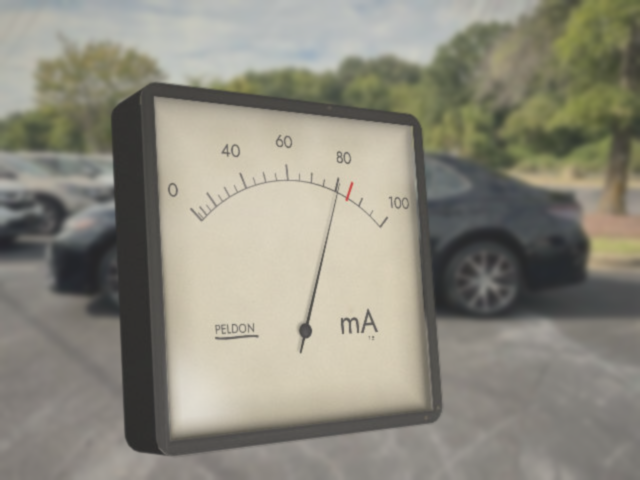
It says 80 mA
